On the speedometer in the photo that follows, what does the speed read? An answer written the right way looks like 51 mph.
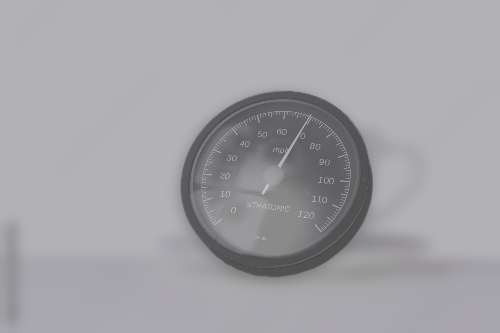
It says 70 mph
